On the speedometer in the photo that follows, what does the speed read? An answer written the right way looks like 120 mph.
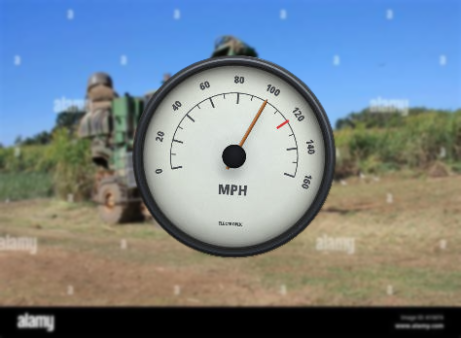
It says 100 mph
